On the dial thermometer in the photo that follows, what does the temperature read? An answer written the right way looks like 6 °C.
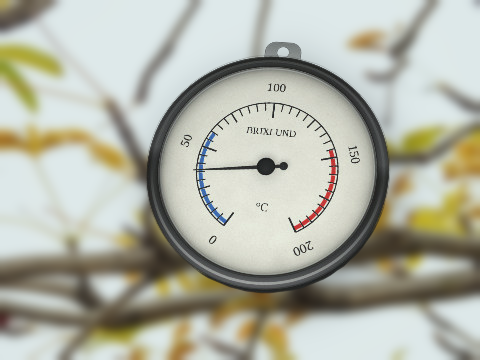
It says 35 °C
